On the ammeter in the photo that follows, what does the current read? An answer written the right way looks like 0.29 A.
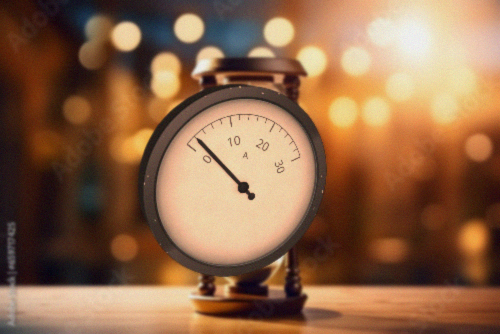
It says 2 A
